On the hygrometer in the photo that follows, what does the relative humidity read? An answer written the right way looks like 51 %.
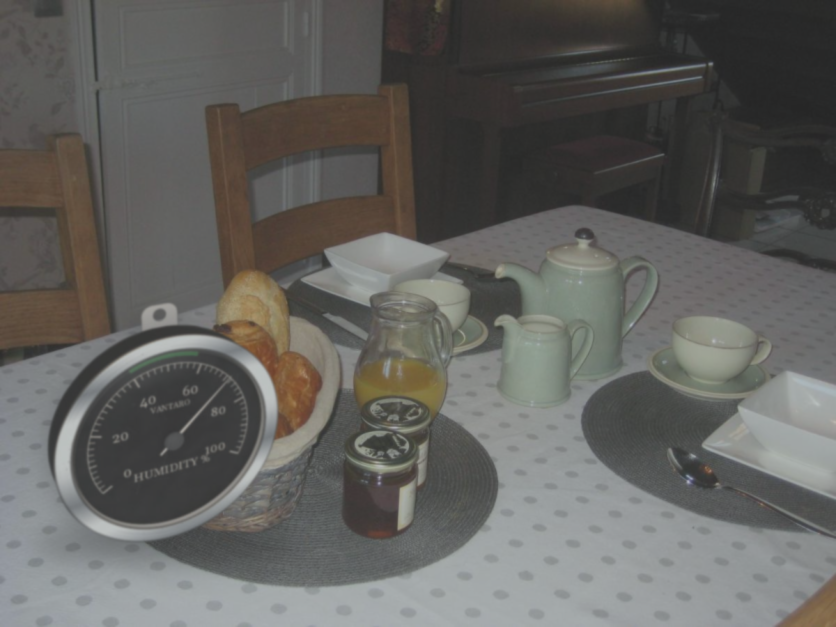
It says 70 %
